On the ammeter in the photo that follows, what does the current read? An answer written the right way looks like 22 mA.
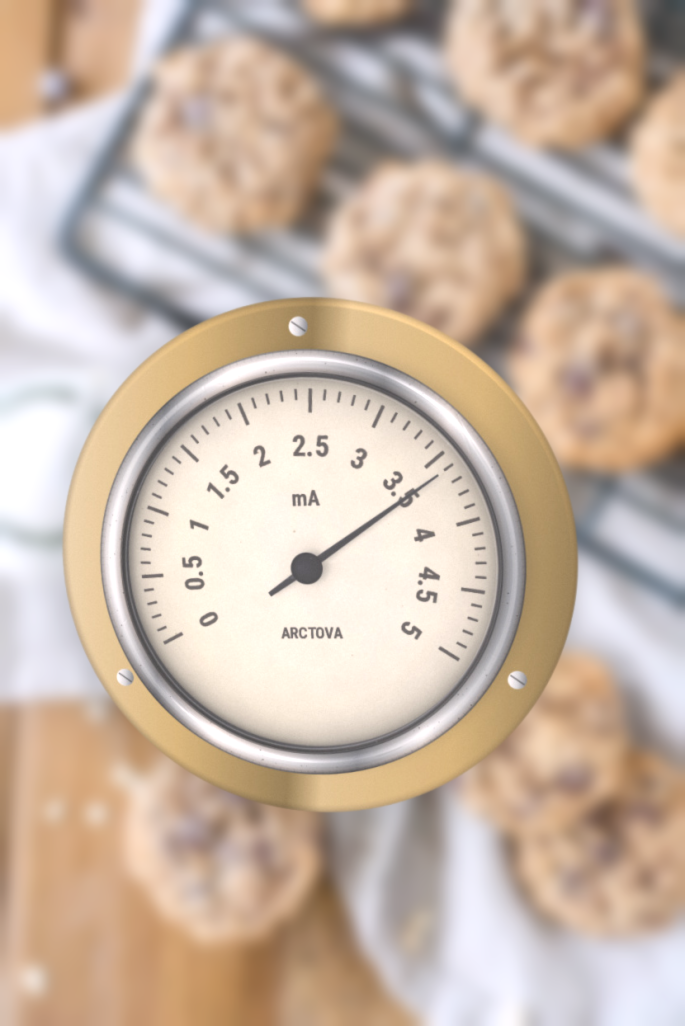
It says 3.6 mA
